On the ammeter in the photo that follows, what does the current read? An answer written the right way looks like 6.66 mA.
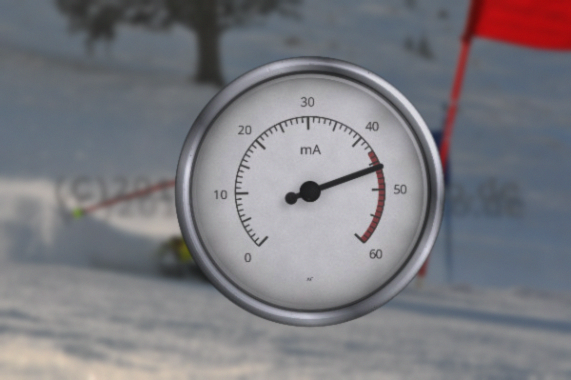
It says 46 mA
